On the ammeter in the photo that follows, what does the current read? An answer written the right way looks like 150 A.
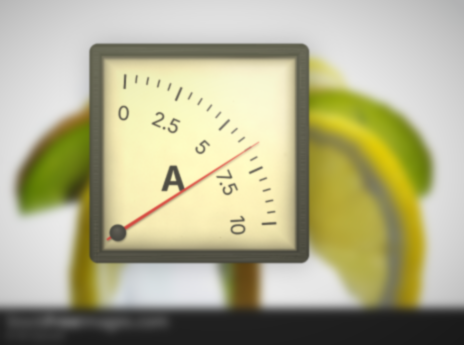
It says 6.5 A
